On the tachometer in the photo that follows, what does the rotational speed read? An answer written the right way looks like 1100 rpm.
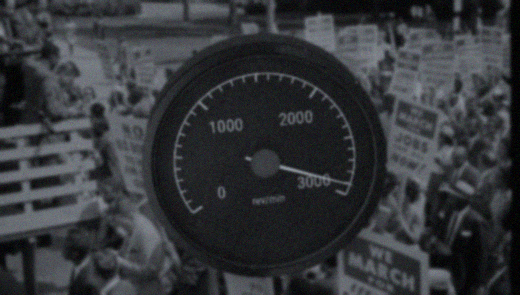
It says 2900 rpm
